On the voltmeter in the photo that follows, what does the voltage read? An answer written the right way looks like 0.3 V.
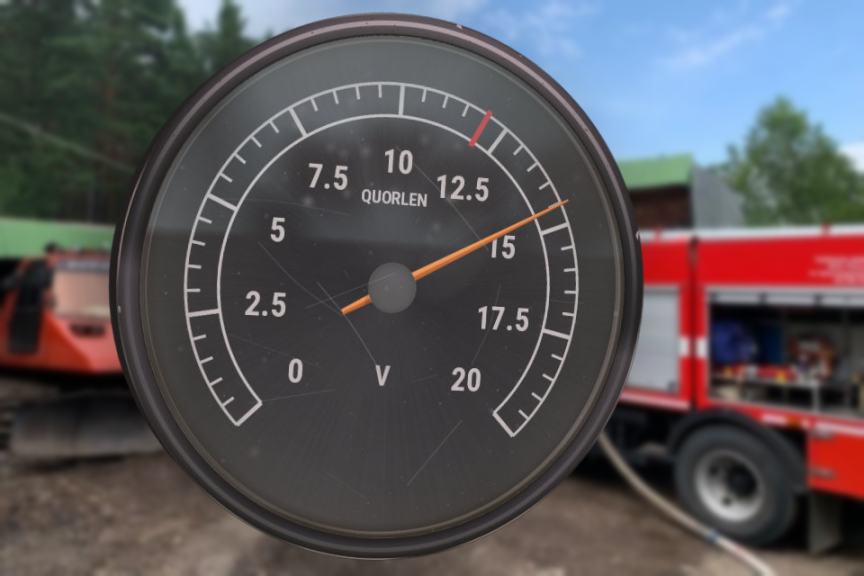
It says 14.5 V
